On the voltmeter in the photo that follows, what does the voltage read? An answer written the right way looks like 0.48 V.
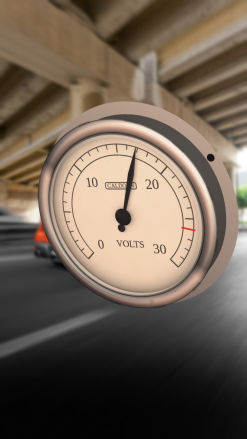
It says 17 V
